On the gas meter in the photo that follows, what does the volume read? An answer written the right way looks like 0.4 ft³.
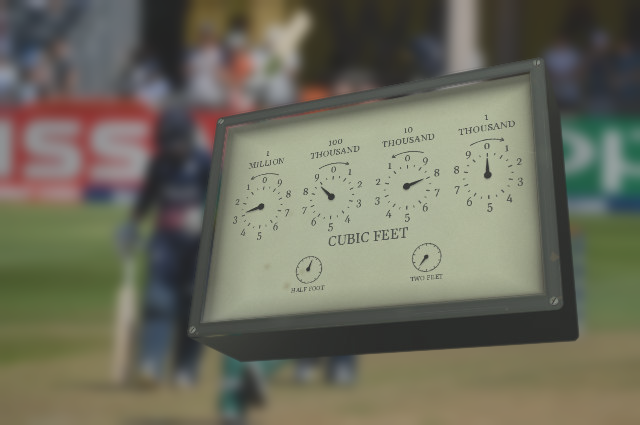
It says 288000 ft³
